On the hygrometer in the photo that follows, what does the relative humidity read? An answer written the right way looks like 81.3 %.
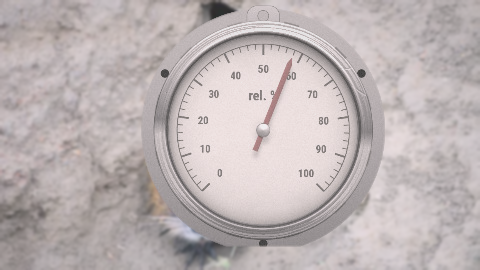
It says 58 %
